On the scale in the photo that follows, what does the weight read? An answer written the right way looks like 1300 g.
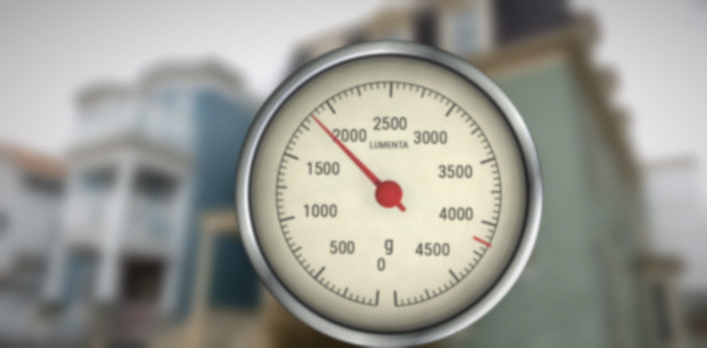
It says 1850 g
